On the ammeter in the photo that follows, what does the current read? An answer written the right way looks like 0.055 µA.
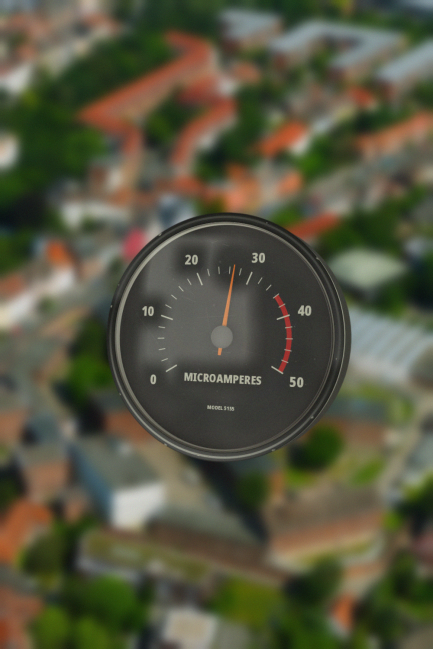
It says 27 µA
